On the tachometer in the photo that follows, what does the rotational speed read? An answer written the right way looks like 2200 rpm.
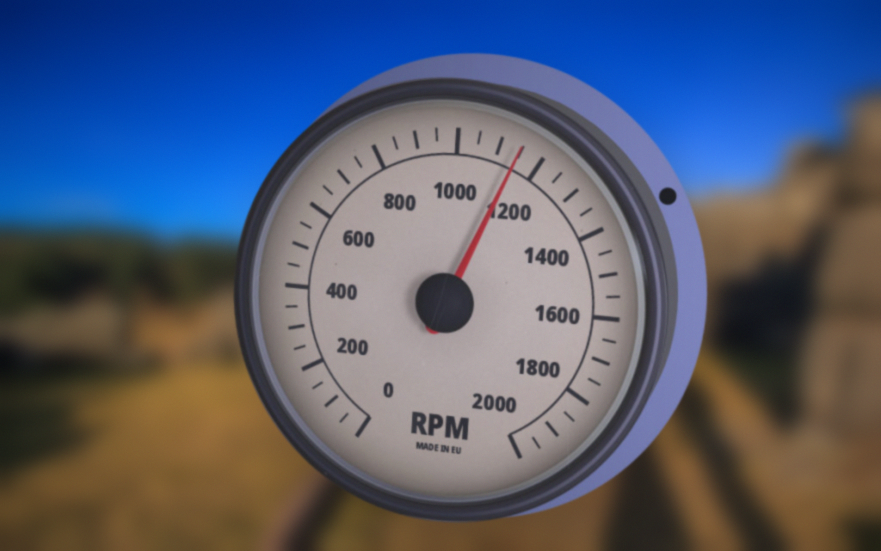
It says 1150 rpm
